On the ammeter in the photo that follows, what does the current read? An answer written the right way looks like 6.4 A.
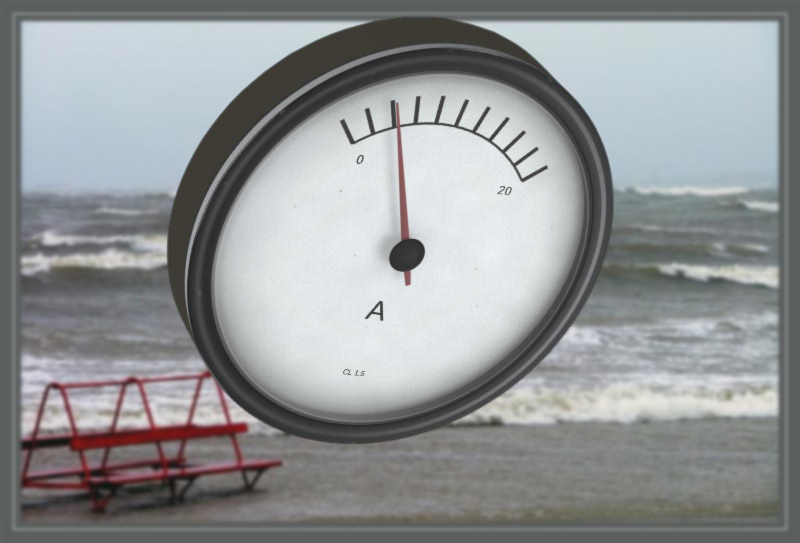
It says 4 A
